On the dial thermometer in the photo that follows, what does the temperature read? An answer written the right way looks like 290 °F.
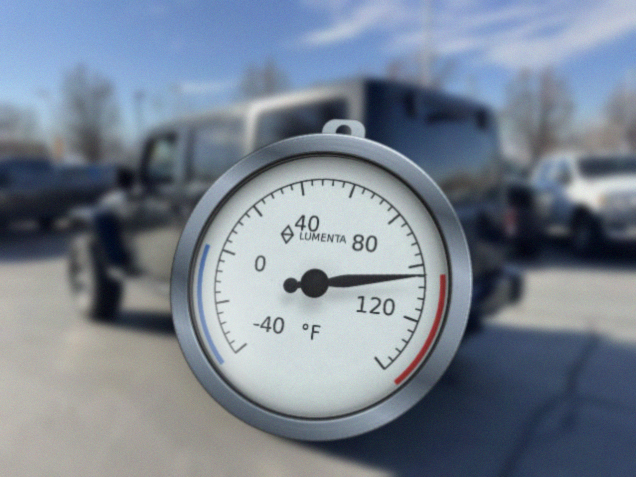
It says 104 °F
